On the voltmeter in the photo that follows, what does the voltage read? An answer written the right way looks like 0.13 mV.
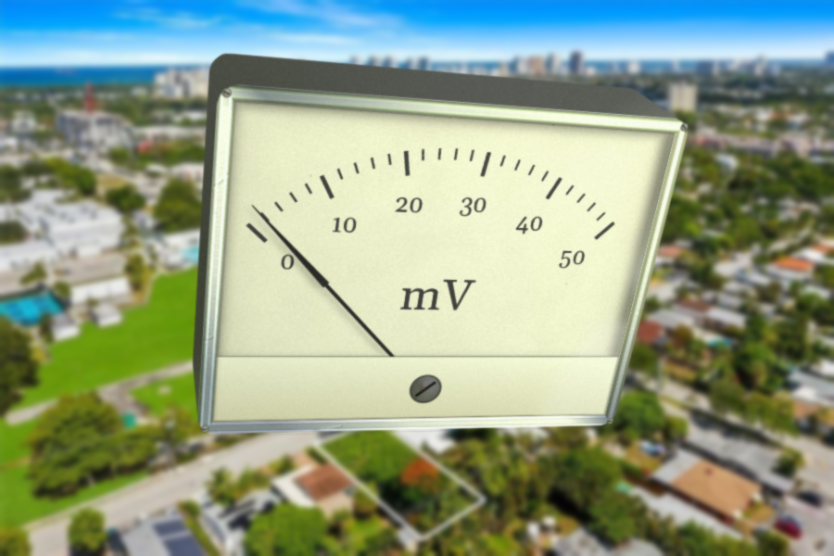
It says 2 mV
